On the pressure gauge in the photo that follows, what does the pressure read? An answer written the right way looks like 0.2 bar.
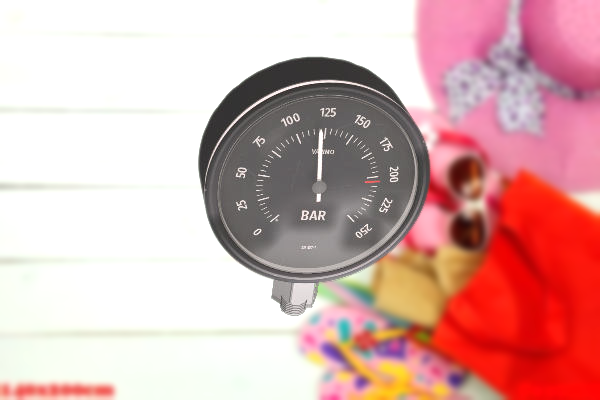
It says 120 bar
